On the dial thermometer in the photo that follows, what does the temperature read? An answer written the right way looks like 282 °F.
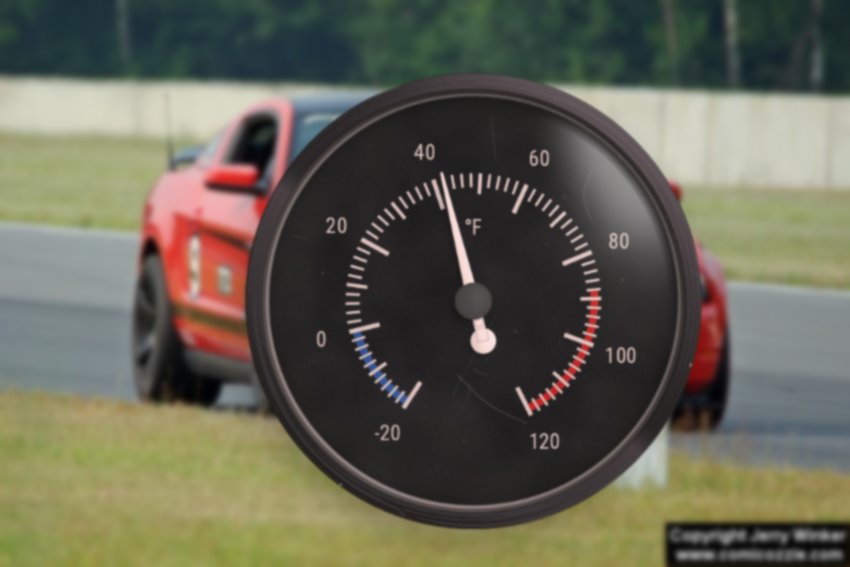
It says 42 °F
